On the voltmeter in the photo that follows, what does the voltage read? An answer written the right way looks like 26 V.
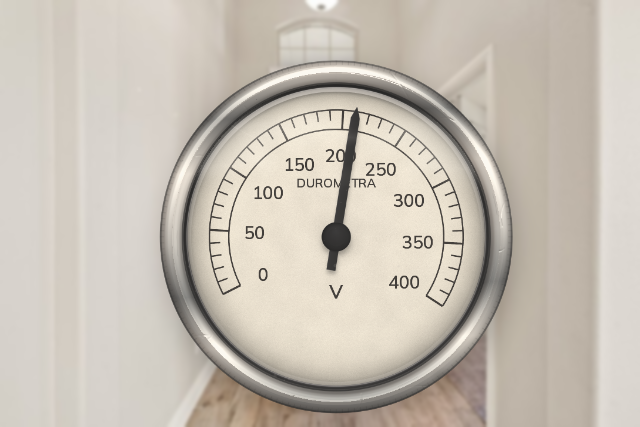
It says 210 V
